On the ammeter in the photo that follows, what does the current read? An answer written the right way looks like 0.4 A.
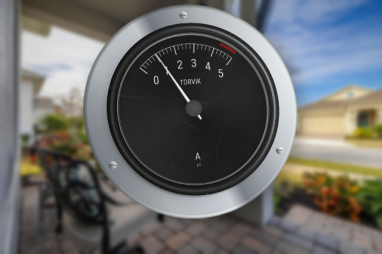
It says 1 A
